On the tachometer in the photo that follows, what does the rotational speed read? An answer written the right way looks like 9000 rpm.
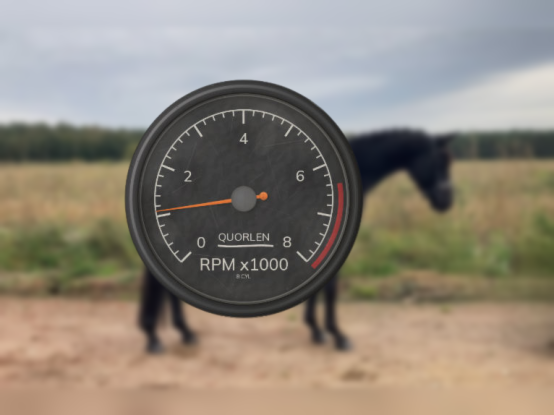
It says 1100 rpm
